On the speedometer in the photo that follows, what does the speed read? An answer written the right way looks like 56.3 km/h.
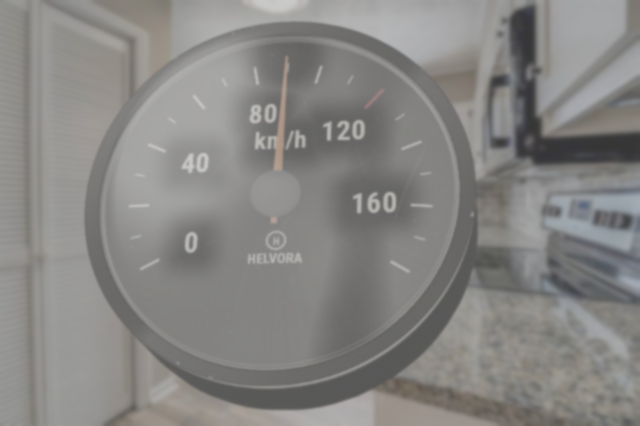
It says 90 km/h
